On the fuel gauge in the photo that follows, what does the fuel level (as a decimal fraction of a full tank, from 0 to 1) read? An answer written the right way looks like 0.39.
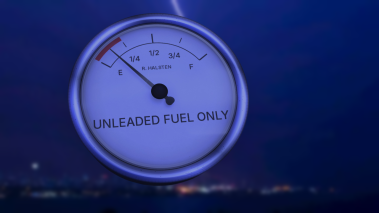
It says 0.125
